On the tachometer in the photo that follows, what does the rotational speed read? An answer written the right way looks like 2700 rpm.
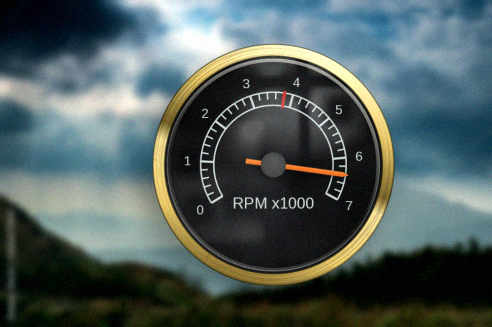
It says 6400 rpm
